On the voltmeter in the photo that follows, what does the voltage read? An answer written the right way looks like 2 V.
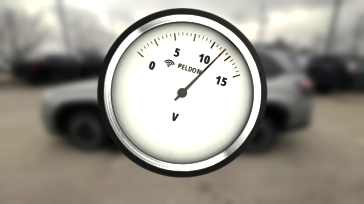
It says 11.5 V
